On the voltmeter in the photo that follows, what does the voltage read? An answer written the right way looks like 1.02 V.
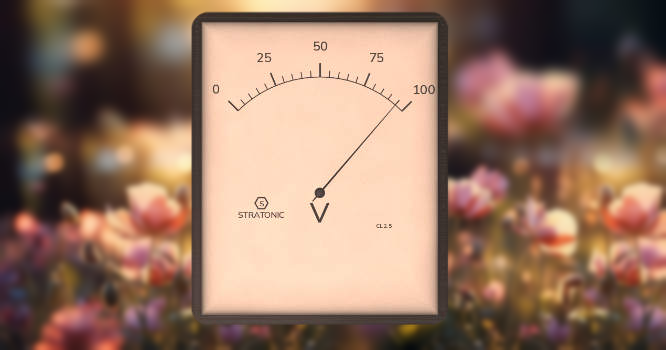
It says 95 V
